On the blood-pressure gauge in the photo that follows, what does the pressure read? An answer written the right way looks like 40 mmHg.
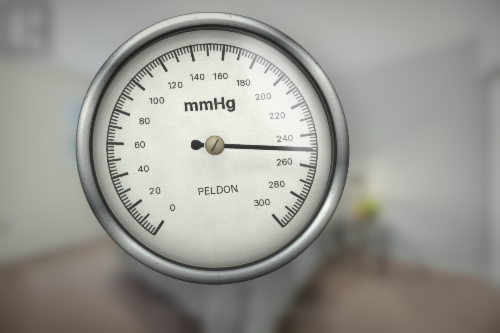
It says 250 mmHg
